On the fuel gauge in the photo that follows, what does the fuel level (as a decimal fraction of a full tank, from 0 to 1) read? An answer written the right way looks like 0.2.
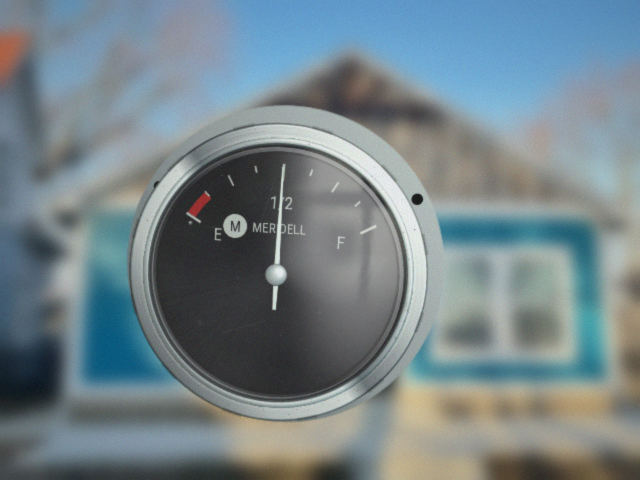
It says 0.5
